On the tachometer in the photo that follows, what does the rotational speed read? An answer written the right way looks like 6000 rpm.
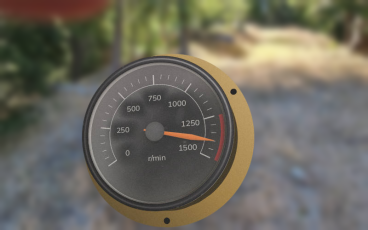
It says 1400 rpm
